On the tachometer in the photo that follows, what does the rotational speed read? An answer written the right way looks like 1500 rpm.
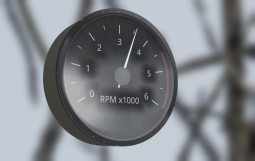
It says 3500 rpm
